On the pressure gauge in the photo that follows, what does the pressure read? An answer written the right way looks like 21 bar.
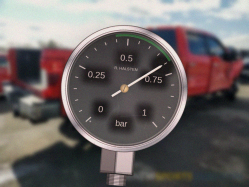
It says 0.7 bar
